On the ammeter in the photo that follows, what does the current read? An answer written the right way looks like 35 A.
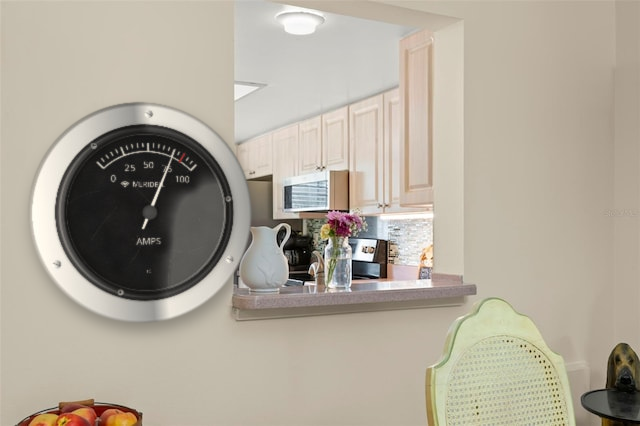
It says 75 A
